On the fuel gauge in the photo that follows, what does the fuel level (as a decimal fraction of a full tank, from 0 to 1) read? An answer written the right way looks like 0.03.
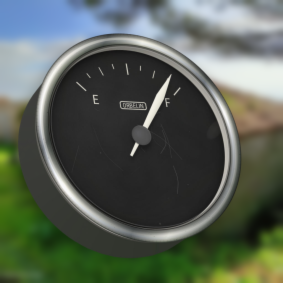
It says 0.875
